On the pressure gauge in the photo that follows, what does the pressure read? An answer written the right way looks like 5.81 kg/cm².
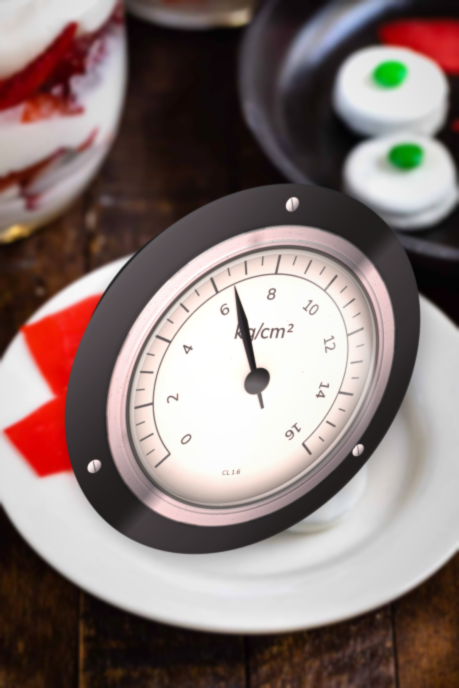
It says 6.5 kg/cm²
